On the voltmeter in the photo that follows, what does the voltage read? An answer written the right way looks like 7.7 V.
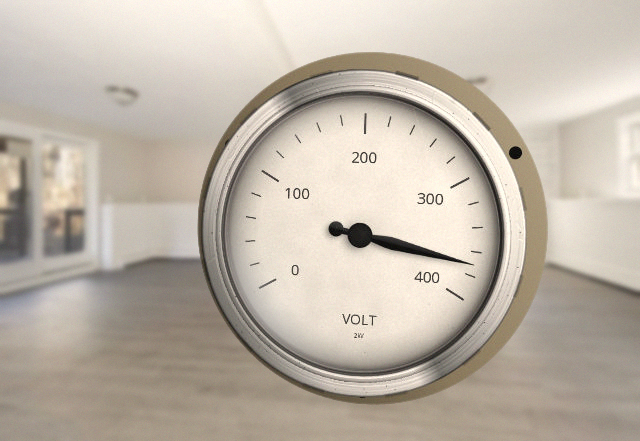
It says 370 V
